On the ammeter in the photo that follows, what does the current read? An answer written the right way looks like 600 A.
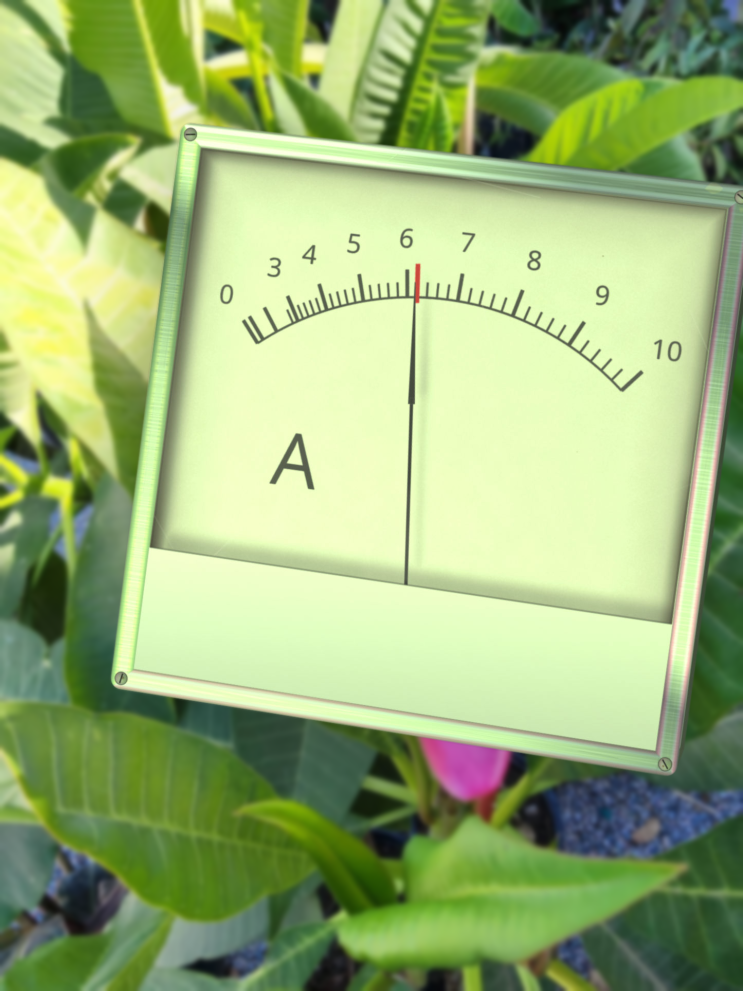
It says 6.2 A
